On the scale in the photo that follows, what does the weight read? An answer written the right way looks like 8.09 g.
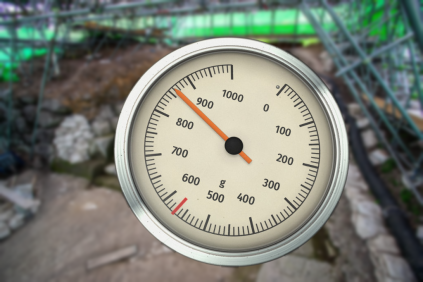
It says 860 g
